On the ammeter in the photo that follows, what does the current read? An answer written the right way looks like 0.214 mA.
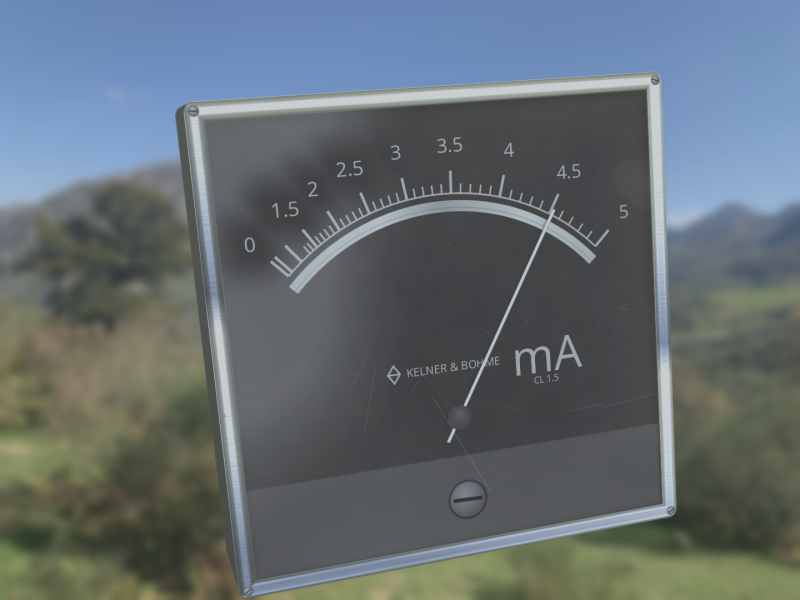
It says 4.5 mA
